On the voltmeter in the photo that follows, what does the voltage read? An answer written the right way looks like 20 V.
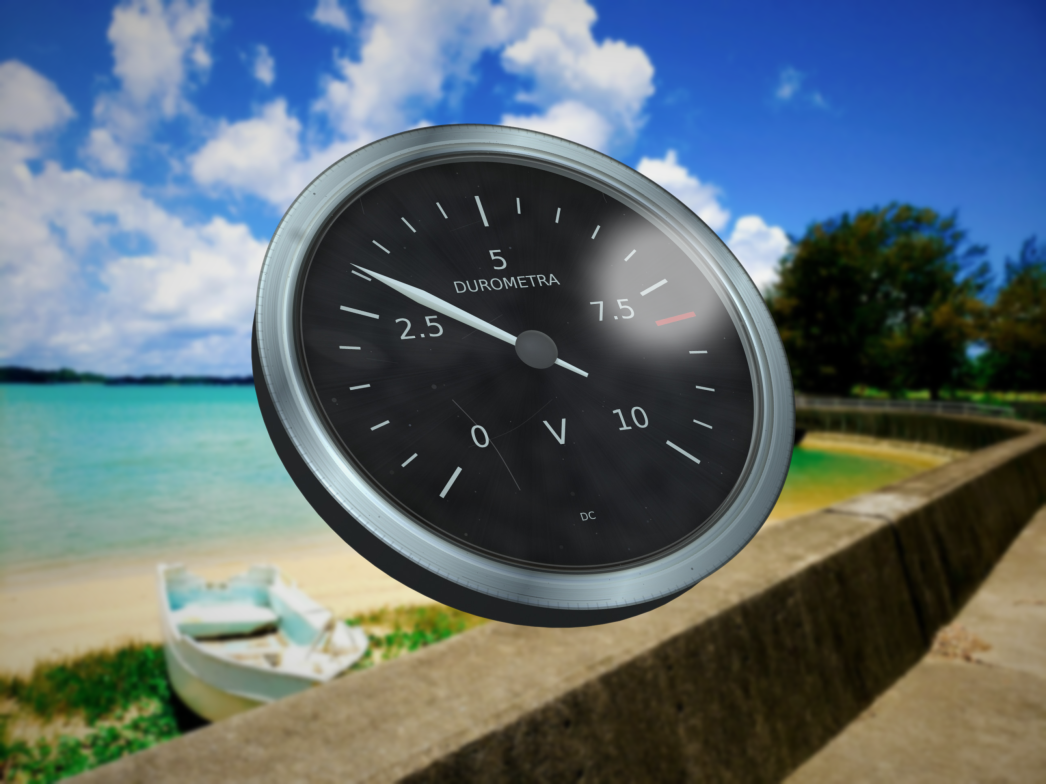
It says 3 V
